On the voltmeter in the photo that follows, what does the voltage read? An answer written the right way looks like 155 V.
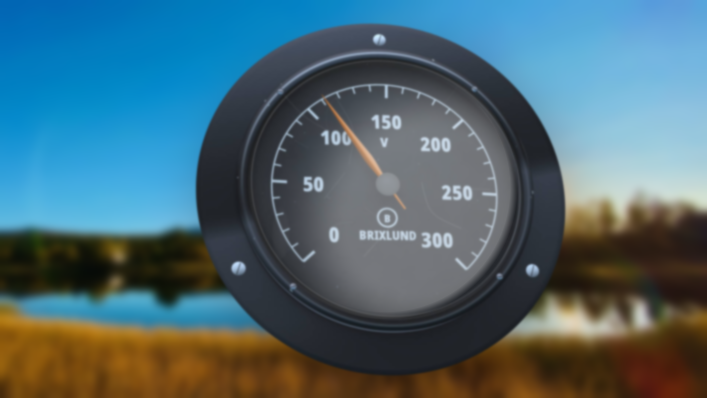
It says 110 V
